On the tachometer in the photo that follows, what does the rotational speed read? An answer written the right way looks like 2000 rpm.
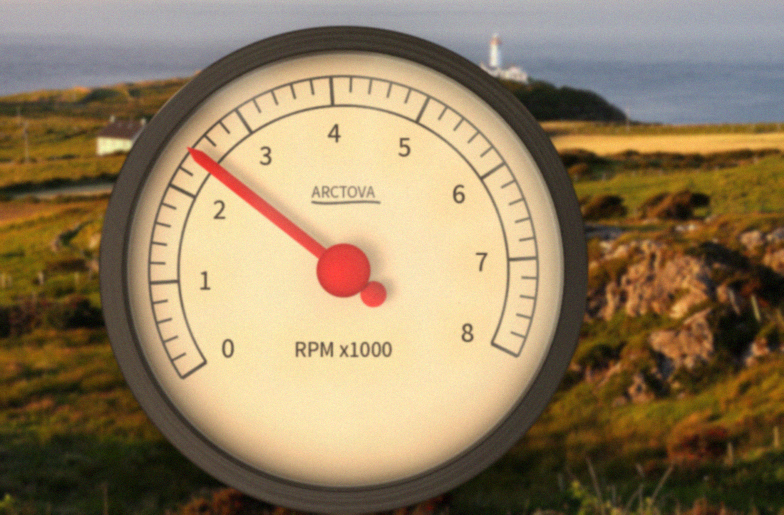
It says 2400 rpm
